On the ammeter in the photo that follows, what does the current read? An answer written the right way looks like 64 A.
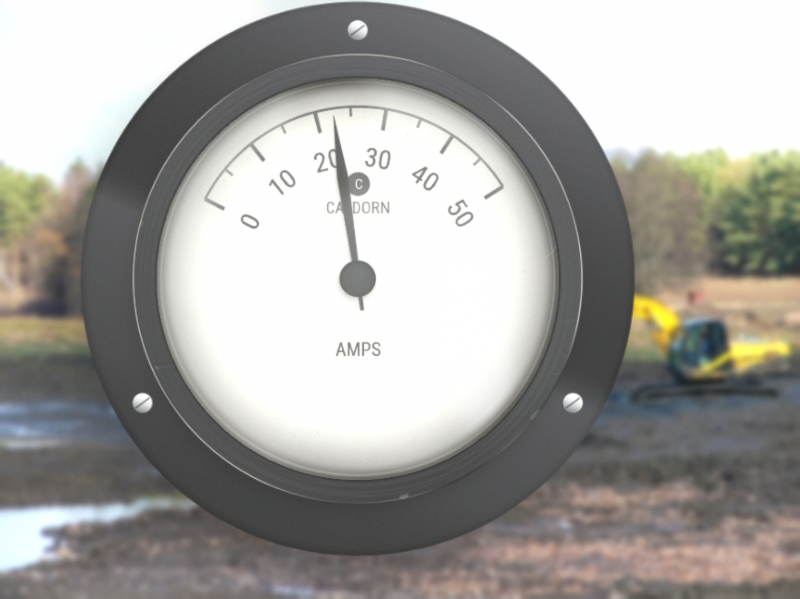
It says 22.5 A
